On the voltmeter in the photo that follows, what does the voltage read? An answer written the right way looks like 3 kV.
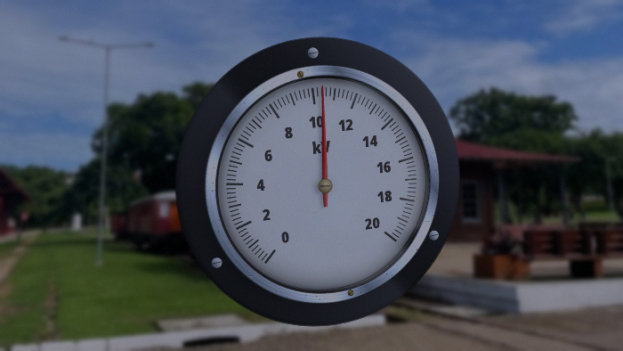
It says 10.4 kV
